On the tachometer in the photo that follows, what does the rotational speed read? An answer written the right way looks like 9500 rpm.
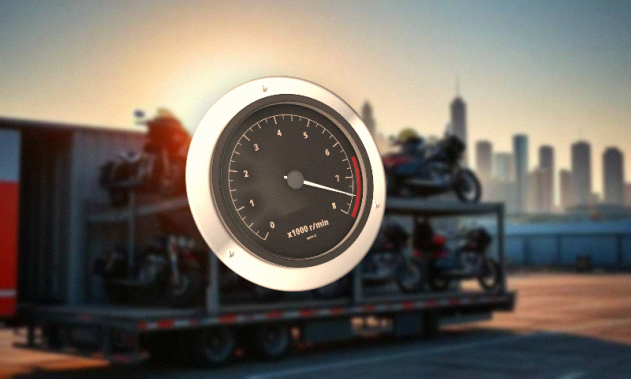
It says 7500 rpm
